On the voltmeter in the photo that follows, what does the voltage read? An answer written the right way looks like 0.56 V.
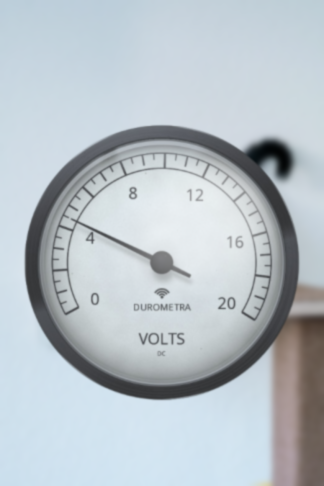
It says 4.5 V
